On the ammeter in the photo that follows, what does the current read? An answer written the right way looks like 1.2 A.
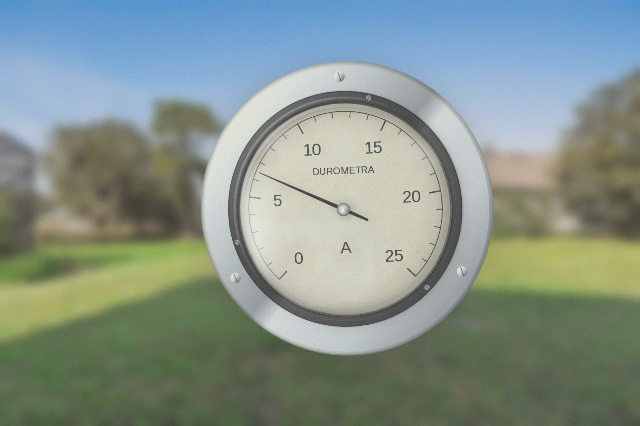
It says 6.5 A
